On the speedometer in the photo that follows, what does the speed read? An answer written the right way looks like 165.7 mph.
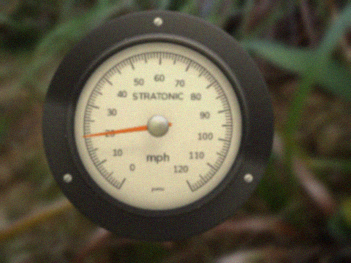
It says 20 mph
